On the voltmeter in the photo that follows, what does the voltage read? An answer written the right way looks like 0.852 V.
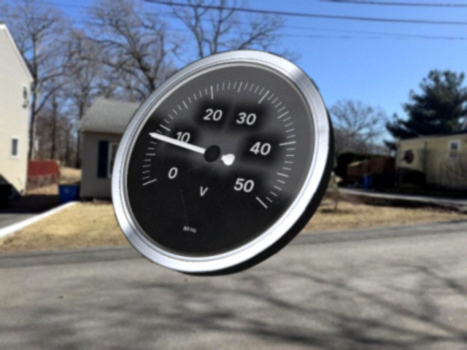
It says 8 V
